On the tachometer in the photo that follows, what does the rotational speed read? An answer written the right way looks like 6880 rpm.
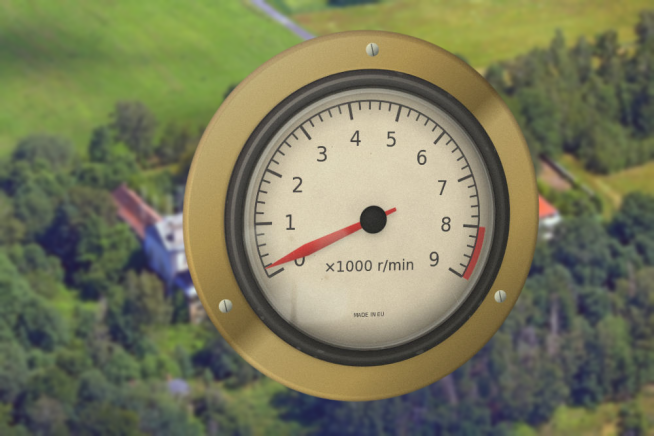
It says 200 rpm
